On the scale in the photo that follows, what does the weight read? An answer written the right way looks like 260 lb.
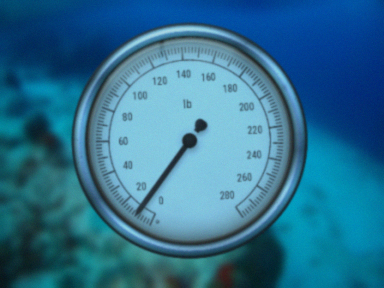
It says 10 lb
